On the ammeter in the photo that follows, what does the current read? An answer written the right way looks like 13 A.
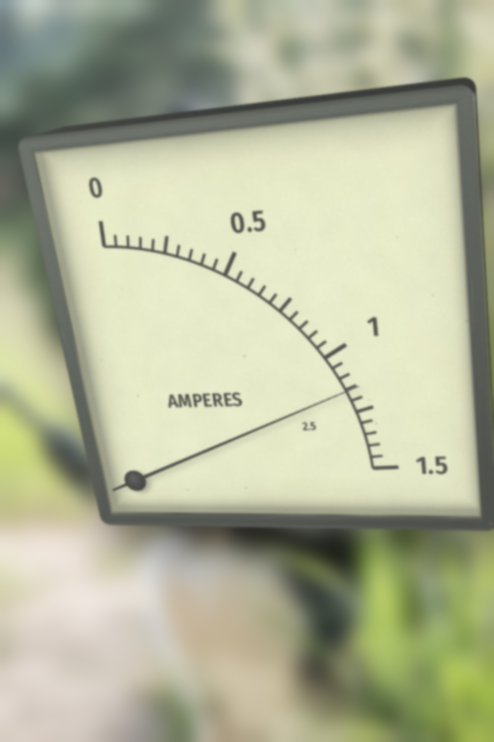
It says 1.15 A
